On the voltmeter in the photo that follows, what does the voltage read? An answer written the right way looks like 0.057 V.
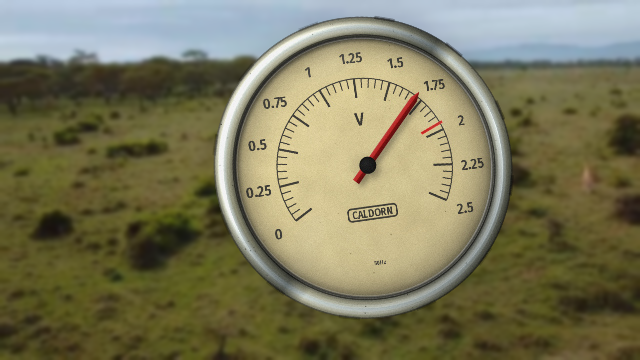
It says 1.7 V
